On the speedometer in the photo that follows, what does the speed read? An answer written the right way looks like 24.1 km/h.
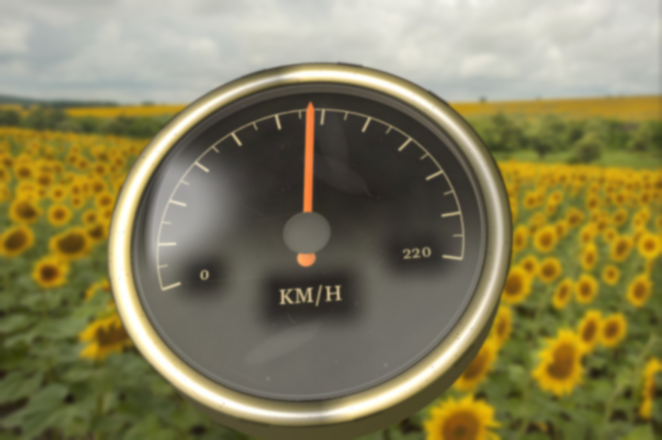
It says 115 km/h
